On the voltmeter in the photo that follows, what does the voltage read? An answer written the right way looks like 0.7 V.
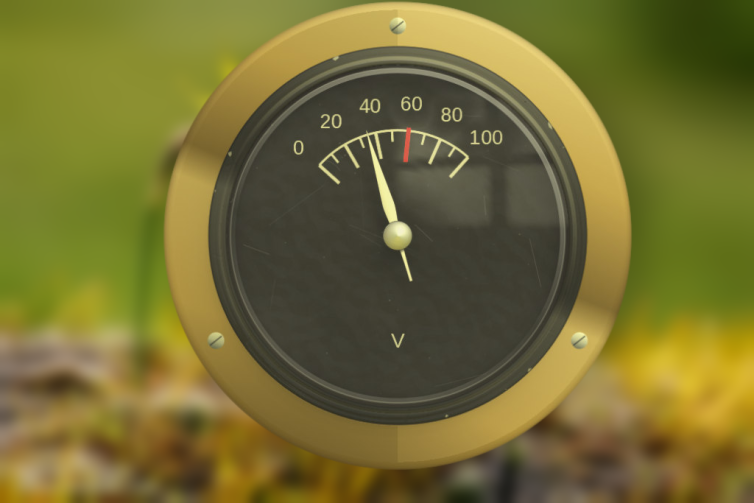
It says 35 V
